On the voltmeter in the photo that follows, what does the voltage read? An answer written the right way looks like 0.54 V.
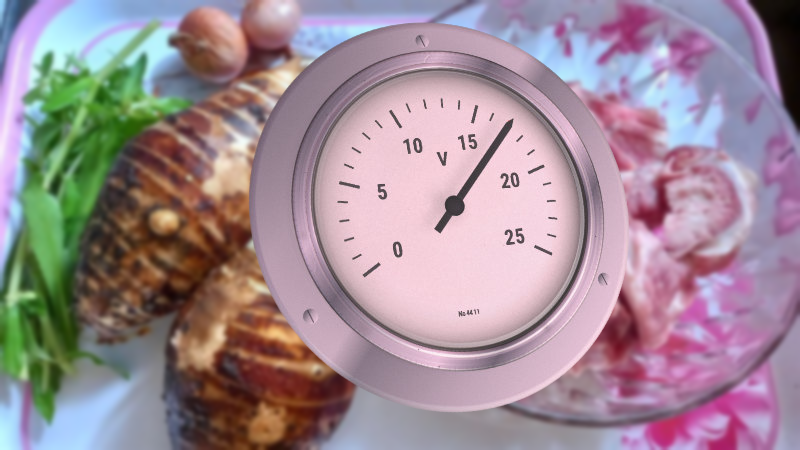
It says 17 V
